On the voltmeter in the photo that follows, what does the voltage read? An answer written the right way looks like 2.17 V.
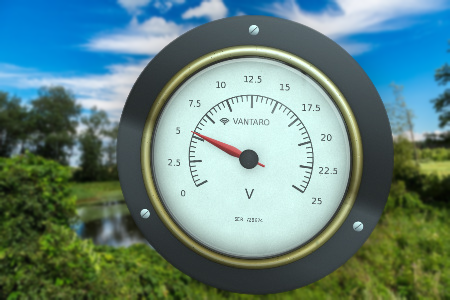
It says 5.5 V
